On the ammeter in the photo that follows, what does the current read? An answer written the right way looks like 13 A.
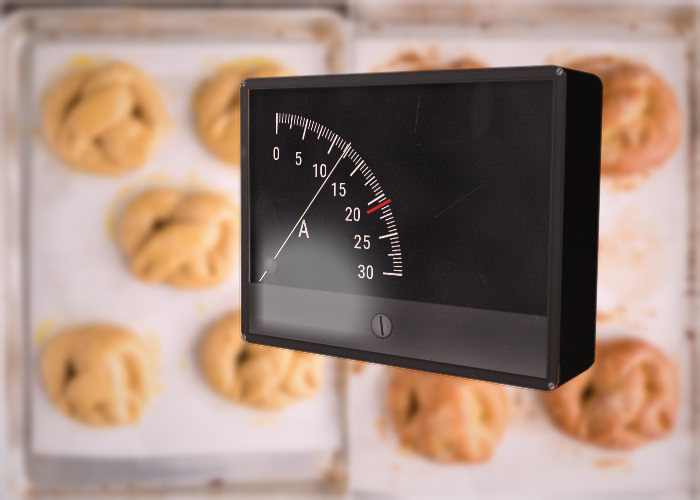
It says 12.5 A
